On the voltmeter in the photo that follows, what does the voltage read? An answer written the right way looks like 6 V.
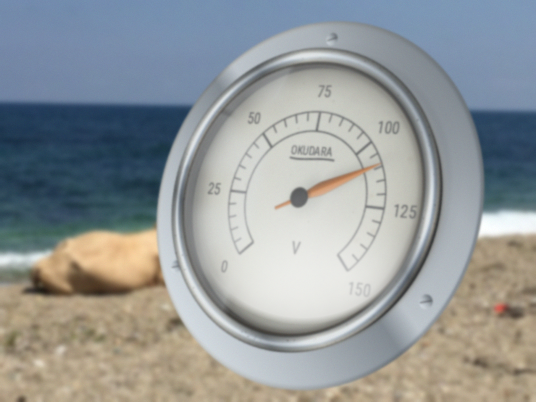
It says 110 V
